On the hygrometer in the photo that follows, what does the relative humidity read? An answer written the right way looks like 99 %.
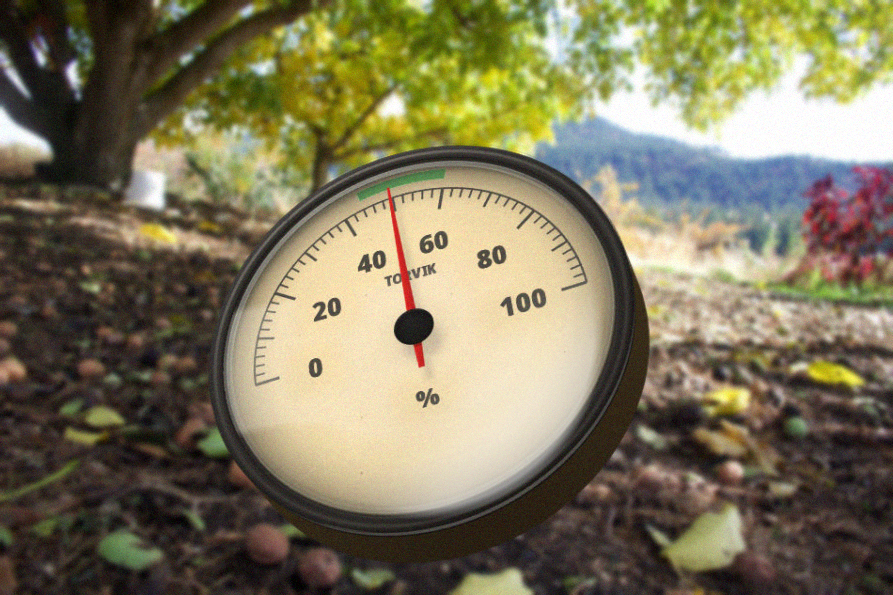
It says 50 %
